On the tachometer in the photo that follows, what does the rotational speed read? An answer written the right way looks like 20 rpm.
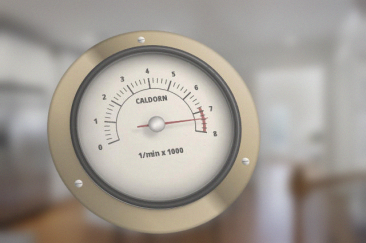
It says 7400 rpm
